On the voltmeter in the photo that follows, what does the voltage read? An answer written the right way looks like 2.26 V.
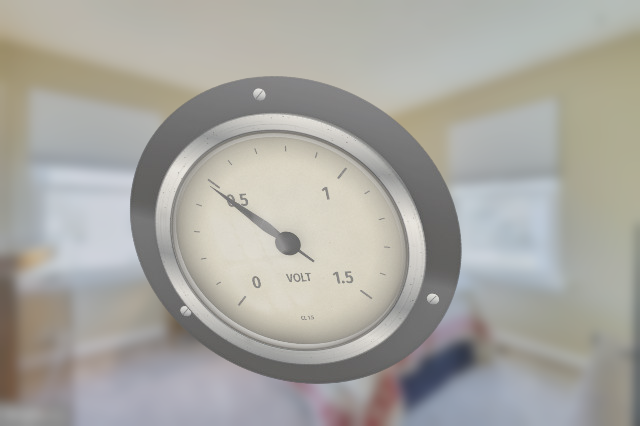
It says 0.5 V
